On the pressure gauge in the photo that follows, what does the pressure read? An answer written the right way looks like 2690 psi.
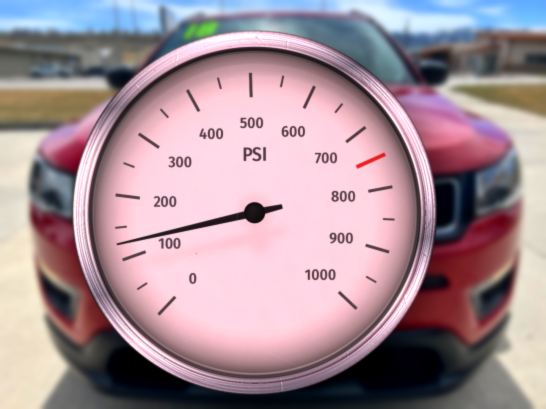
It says 125 psi
